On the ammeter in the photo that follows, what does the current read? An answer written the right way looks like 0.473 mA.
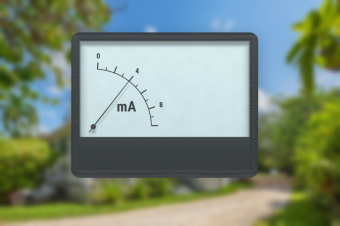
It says 4 mA
